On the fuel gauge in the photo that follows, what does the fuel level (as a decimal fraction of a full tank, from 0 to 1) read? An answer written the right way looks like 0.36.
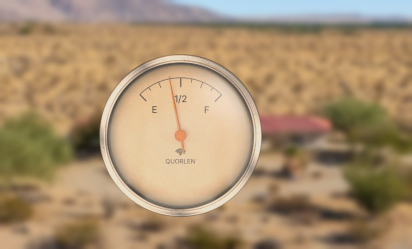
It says 0.375
